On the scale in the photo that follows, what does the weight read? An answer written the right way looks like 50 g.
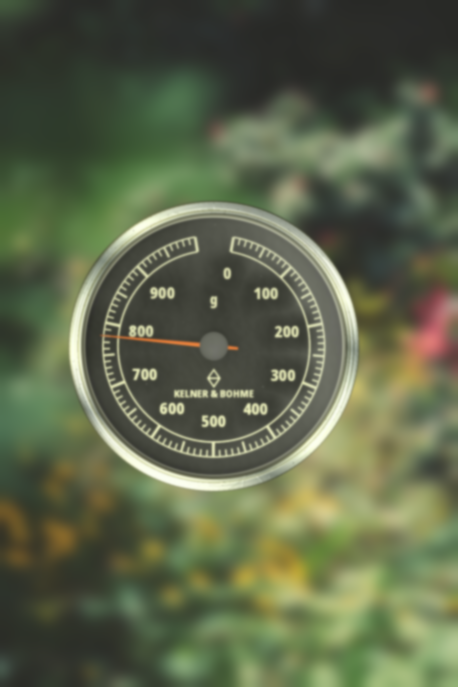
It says 780 g
